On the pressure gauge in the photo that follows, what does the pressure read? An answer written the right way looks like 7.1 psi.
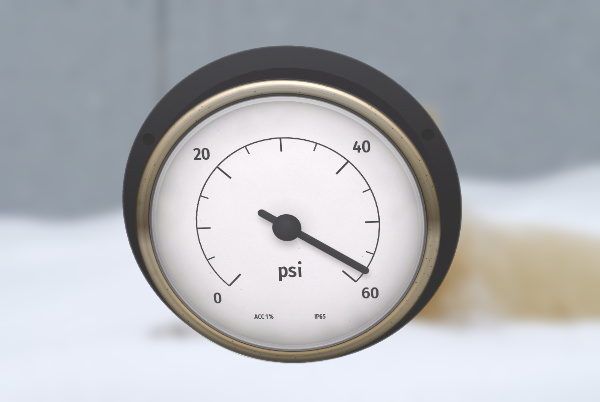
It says 57.5 psi
